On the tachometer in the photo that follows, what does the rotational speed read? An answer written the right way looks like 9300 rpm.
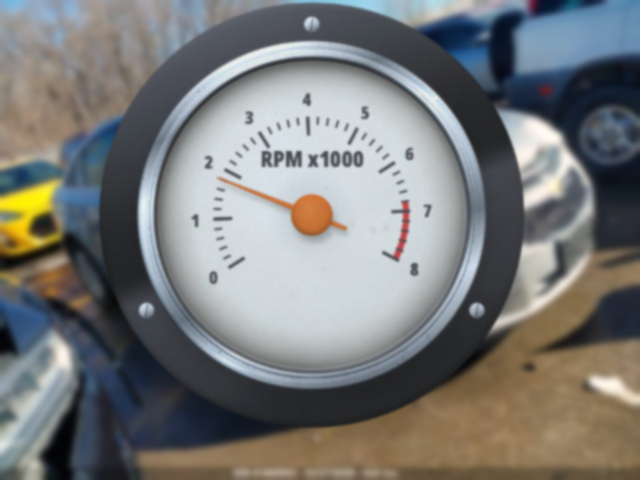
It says 1800 rpm
